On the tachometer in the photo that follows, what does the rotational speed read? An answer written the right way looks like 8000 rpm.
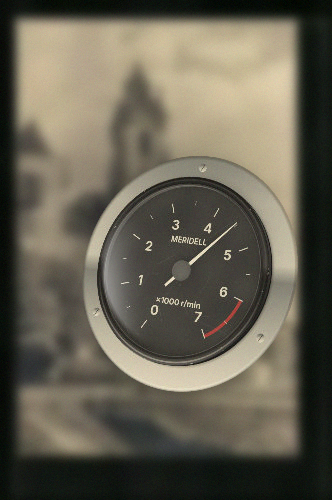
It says 4500 rpm
